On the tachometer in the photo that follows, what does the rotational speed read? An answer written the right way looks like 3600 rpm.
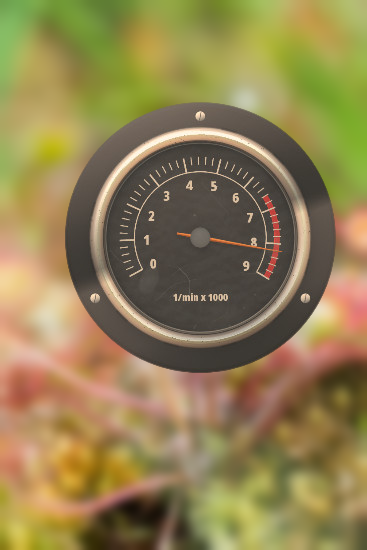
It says 8200 rpm
